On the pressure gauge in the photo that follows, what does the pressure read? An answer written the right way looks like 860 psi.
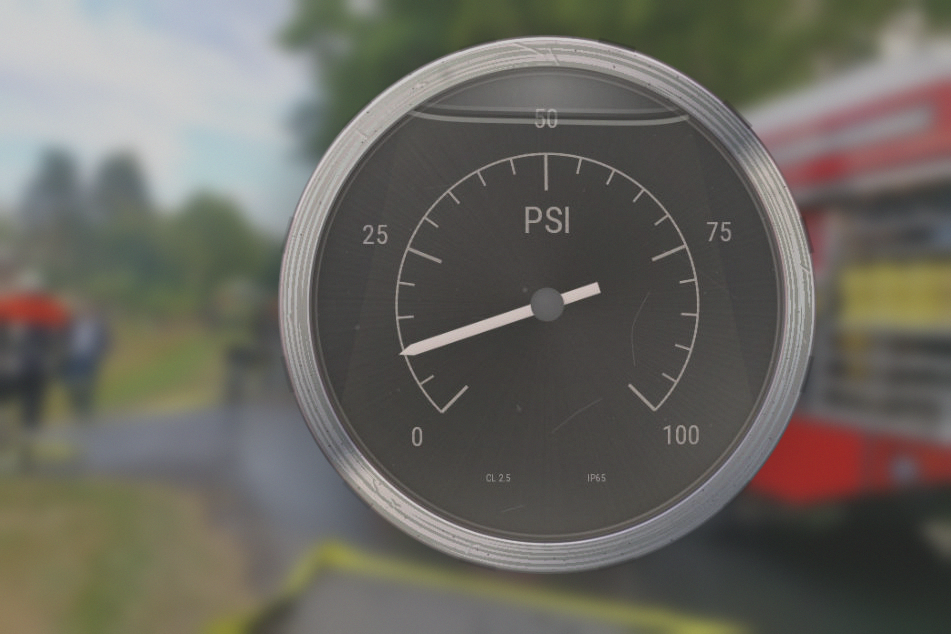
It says 10 psi
